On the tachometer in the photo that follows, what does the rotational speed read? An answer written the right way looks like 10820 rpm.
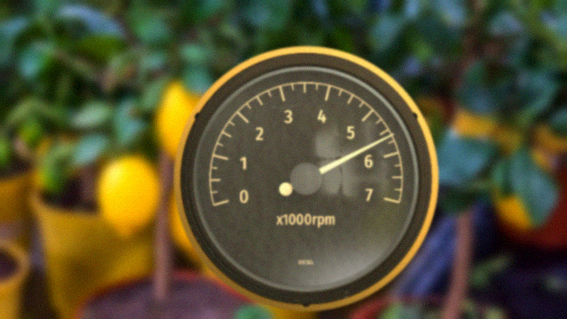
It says 5625 rpm
